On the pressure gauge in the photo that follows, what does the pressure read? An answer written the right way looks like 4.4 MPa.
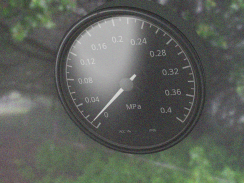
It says 0.01 MPa
